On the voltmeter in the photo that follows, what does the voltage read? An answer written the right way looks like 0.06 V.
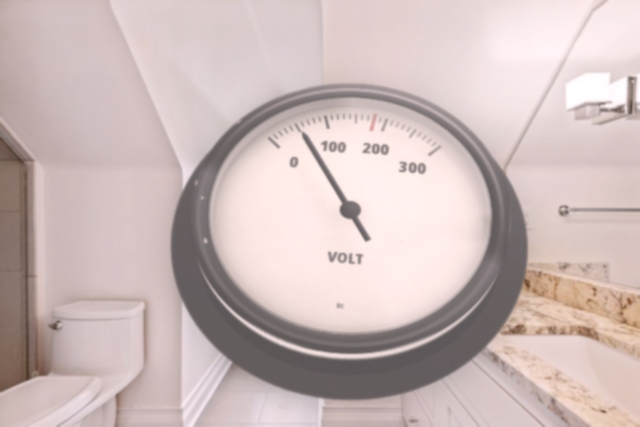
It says 50 V
